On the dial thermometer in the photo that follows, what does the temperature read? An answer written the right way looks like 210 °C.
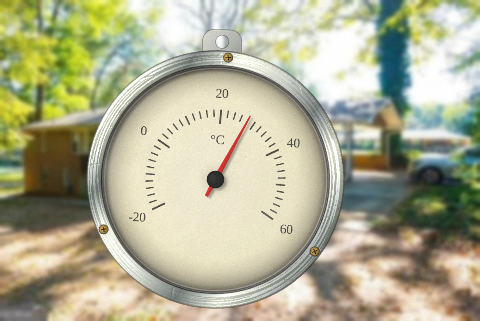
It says 28 °C
